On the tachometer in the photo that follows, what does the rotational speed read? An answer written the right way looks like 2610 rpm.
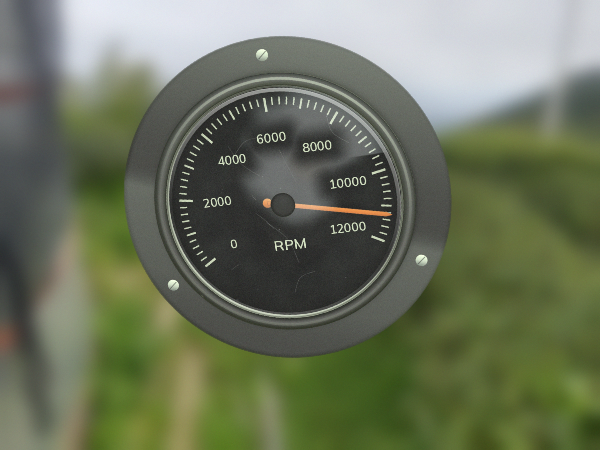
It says 11200 rpm
